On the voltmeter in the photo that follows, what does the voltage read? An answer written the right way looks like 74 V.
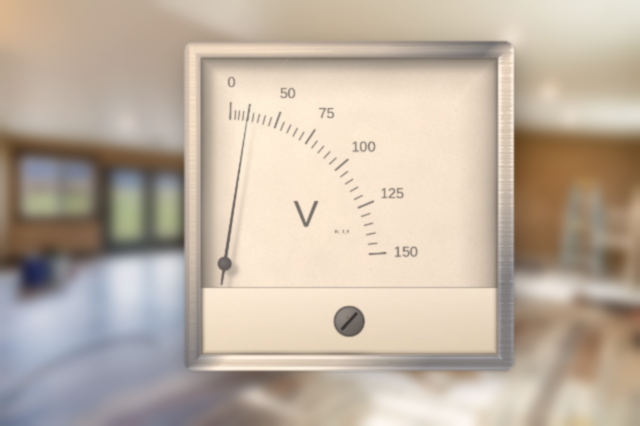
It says 25 V
